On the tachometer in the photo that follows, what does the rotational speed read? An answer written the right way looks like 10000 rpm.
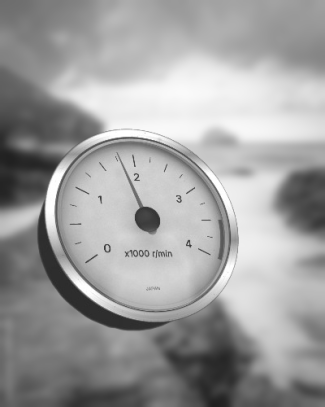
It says 1750 rpm
